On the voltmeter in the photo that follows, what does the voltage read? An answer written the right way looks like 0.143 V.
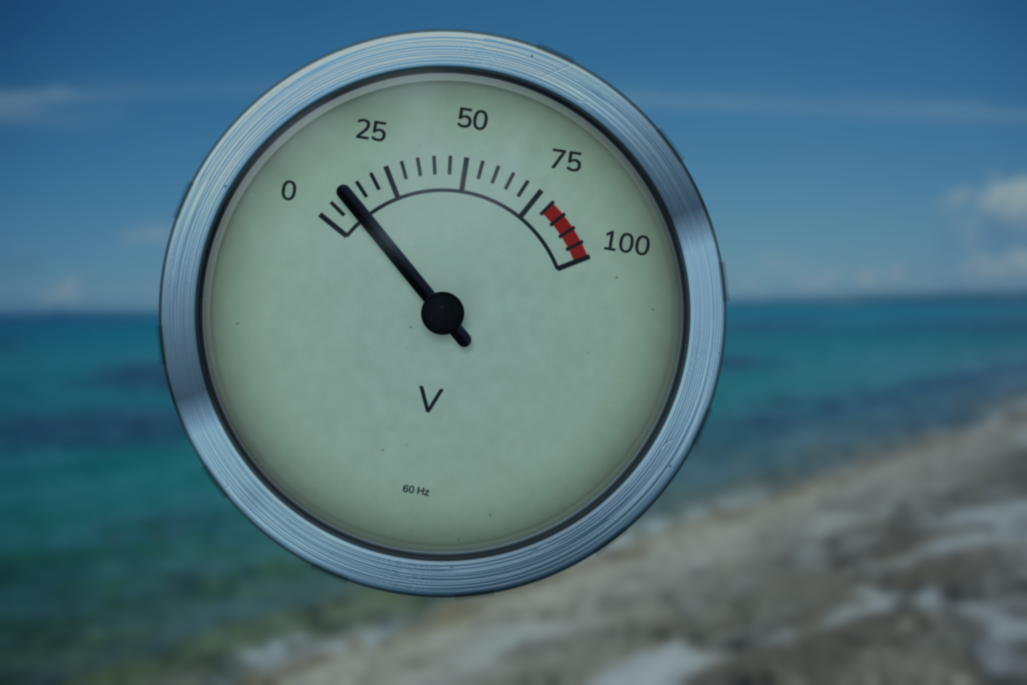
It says 10 V
